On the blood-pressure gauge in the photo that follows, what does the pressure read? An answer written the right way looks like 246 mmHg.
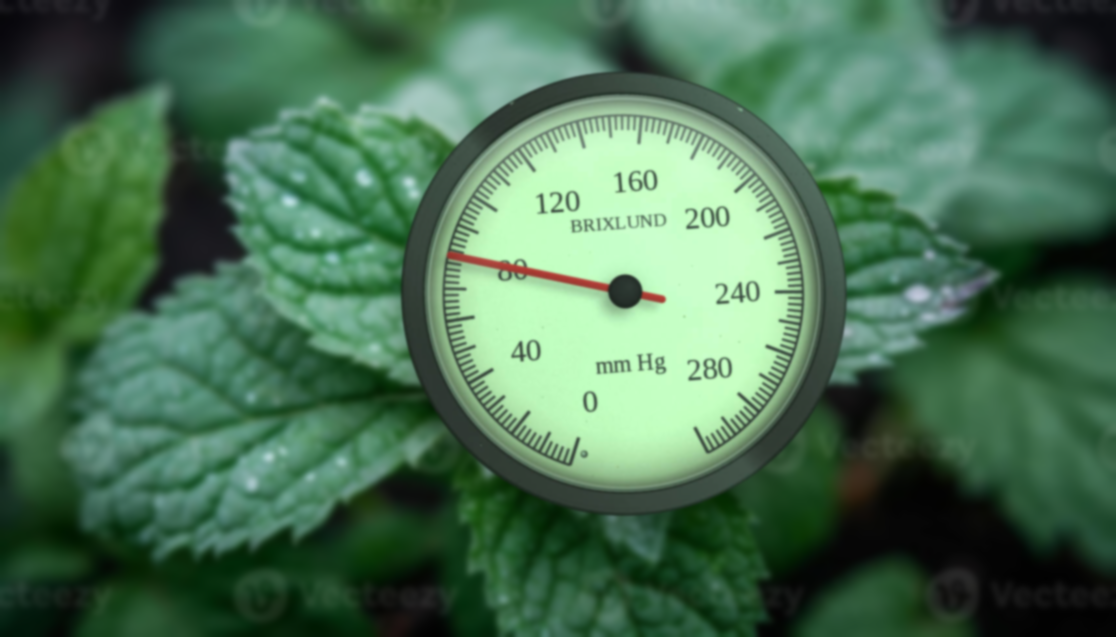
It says 80 mmHg
